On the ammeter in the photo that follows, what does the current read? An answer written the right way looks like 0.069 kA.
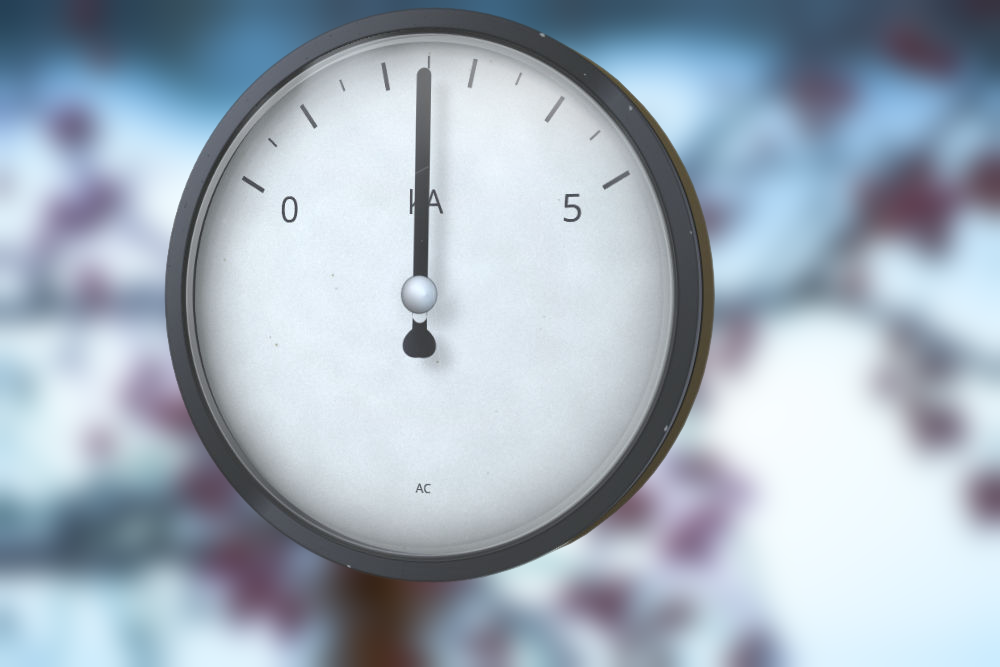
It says 2.5 kA
